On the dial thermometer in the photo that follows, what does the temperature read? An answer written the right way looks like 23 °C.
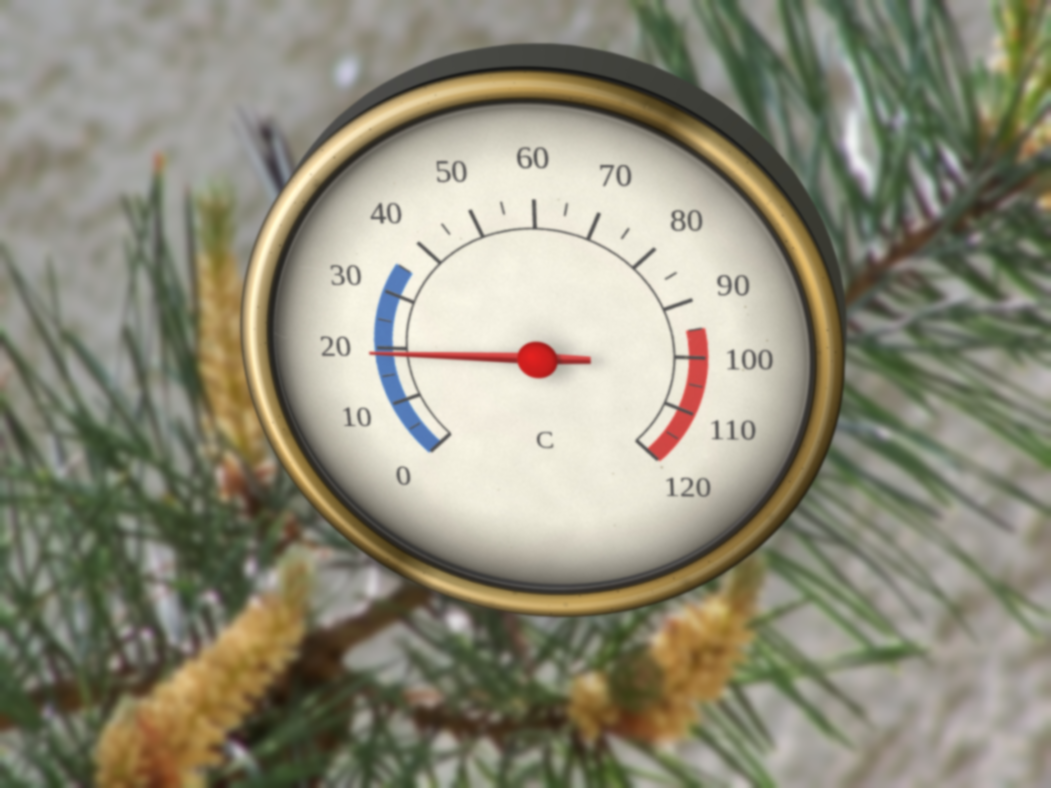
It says 20 °C
